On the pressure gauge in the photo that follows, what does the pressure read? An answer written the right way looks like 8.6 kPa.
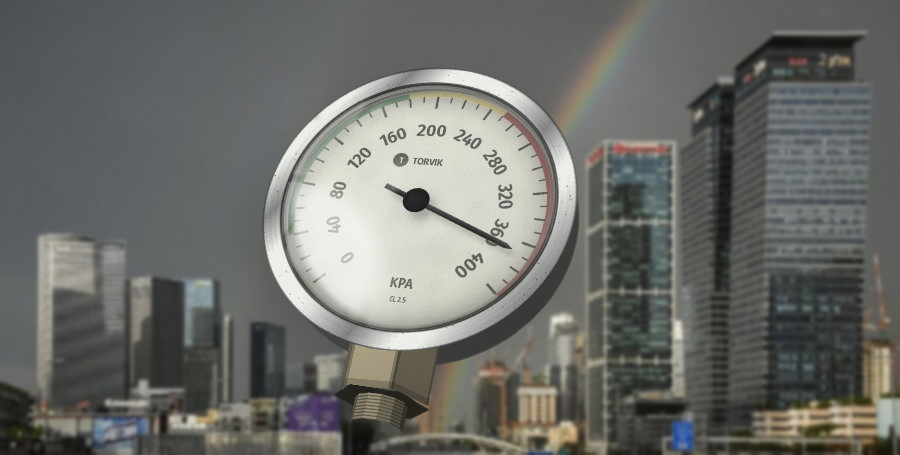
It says 370 kPa
